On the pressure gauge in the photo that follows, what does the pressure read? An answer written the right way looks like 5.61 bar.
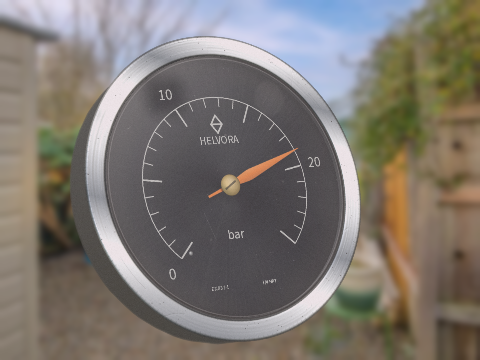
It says 19 bar
